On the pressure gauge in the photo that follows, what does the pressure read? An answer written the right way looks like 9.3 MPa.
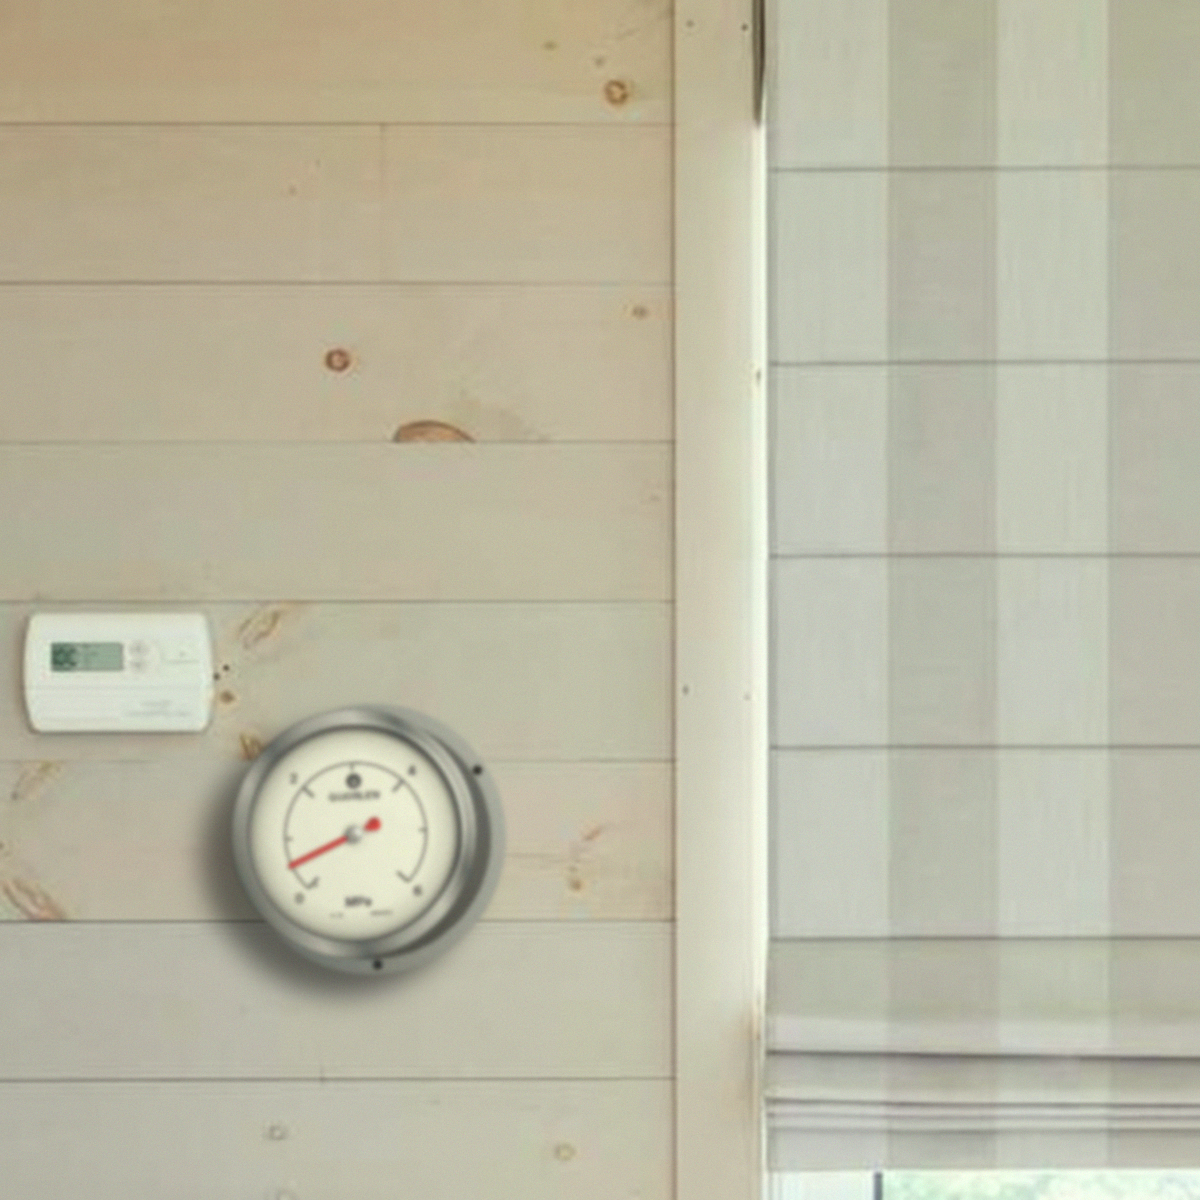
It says 0.5 MPa
